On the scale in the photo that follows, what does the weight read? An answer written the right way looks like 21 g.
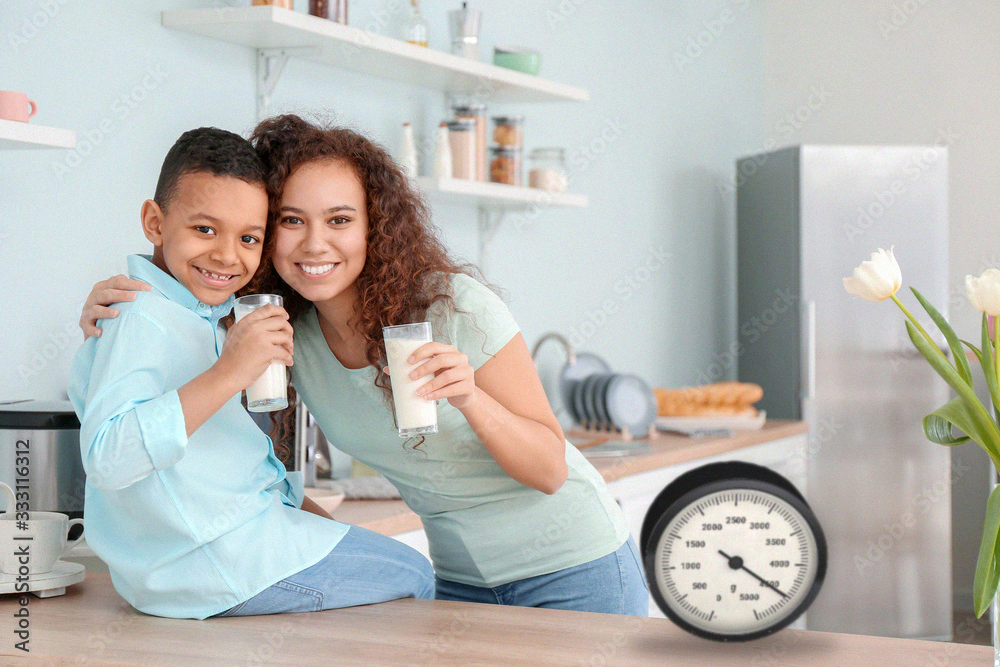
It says 4500 g
